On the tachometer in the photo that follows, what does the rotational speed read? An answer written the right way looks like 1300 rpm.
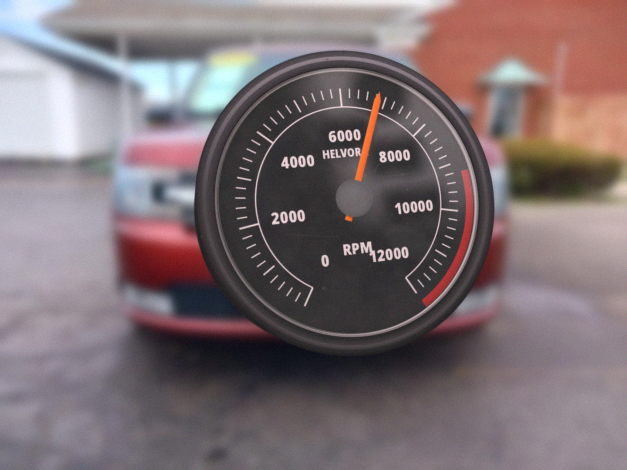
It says 6800 rpm
